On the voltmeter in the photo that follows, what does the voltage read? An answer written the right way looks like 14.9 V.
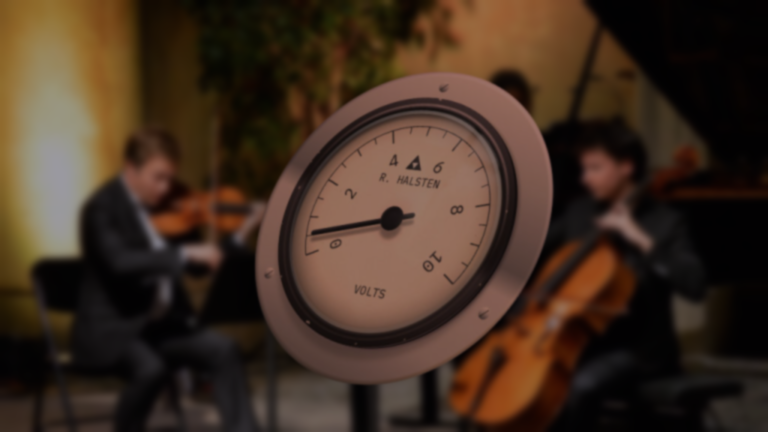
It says 0.5 V
